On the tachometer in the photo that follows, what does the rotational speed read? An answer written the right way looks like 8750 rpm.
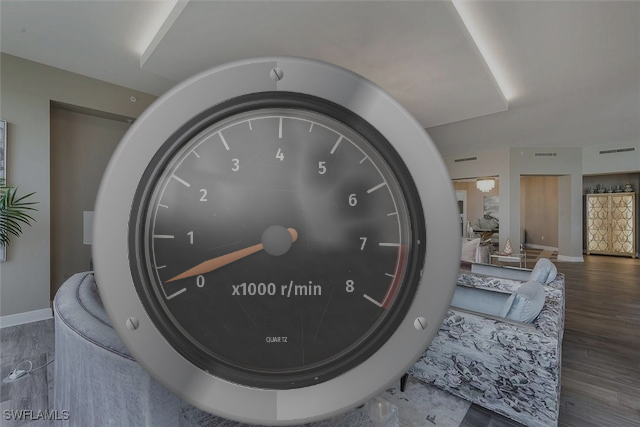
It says 250 rpm
